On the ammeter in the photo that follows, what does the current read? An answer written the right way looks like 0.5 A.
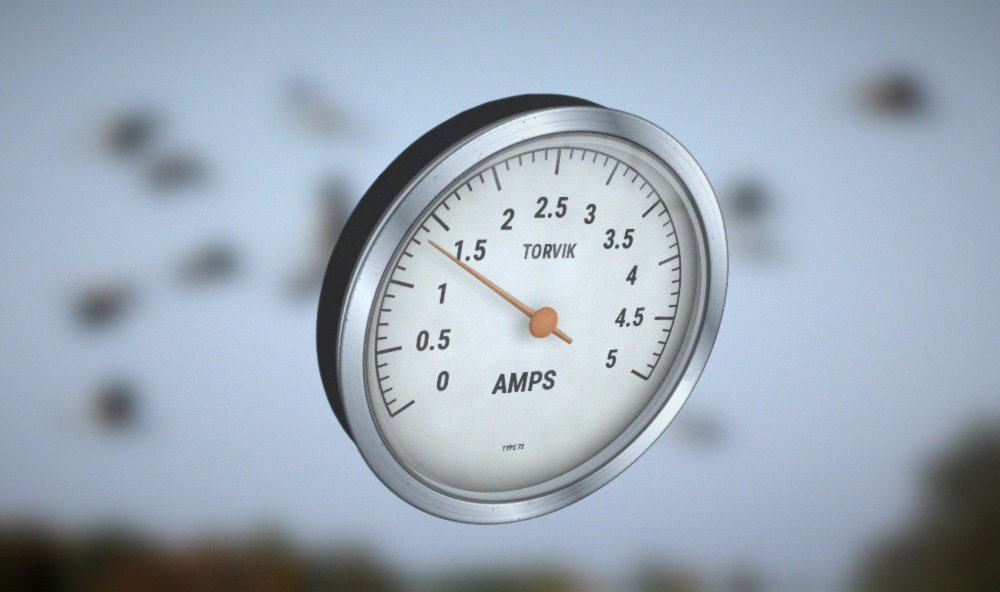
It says 1.35 A
